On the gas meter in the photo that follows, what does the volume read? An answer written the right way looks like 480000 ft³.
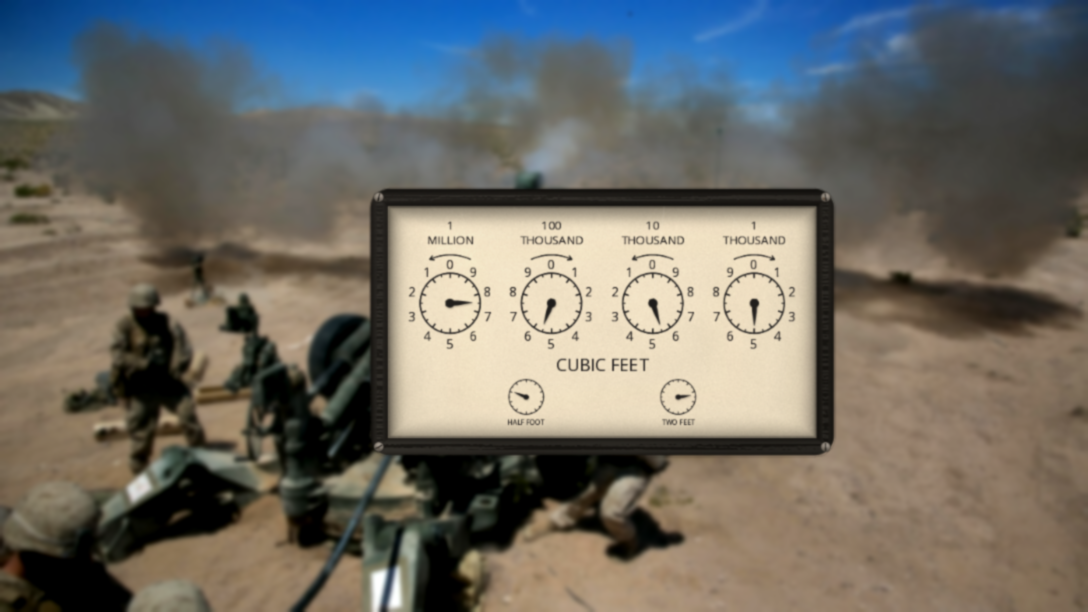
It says 755500 ft³
